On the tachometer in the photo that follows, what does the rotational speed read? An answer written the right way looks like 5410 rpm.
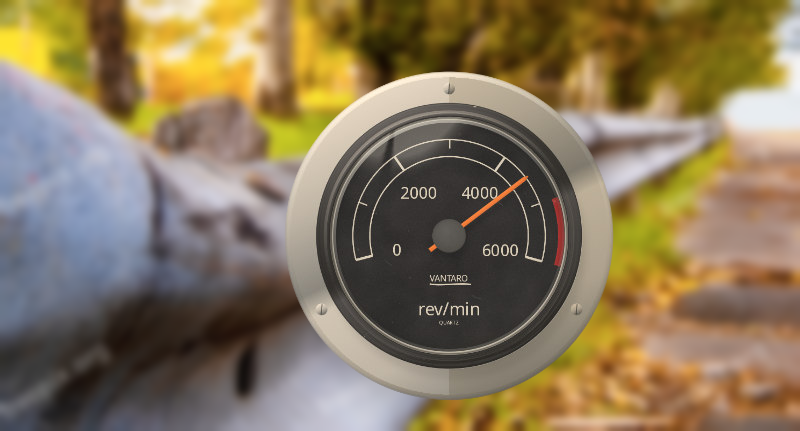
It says 4500 rpm
